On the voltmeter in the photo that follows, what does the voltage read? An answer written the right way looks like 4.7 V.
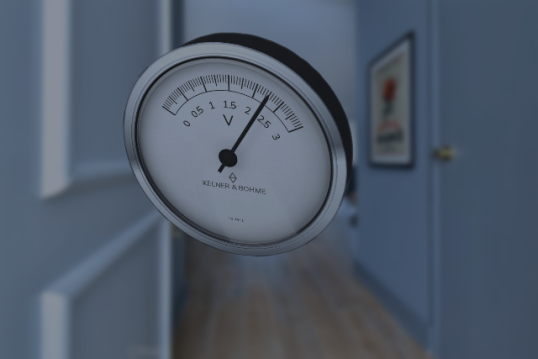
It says 2.25 V
